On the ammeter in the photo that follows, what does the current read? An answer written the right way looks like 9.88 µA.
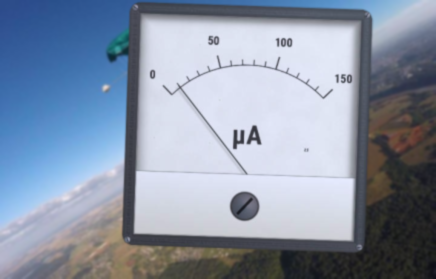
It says 10 µA
